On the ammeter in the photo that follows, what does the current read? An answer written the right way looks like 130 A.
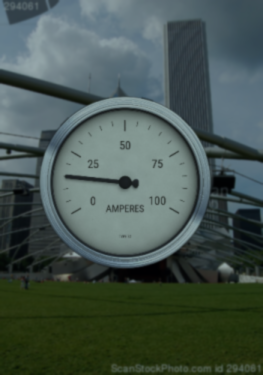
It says 15 A
